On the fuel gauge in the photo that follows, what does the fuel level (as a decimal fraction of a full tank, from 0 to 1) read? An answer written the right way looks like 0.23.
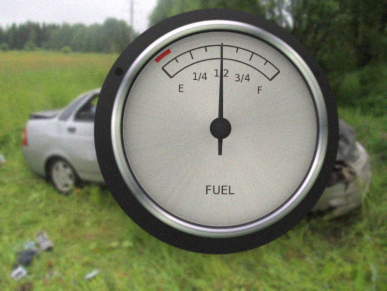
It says 0.5
